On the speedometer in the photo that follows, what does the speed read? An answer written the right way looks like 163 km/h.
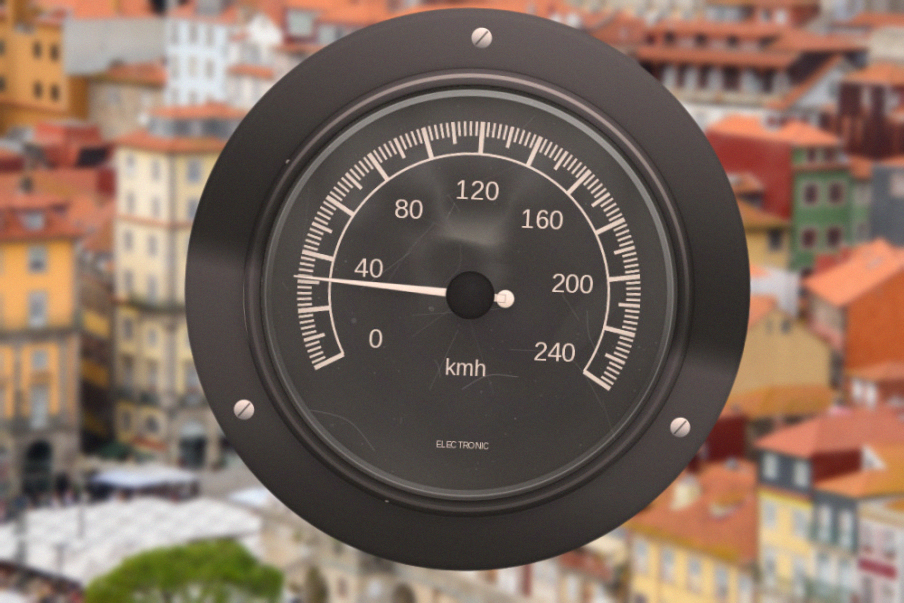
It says 32 km/h
